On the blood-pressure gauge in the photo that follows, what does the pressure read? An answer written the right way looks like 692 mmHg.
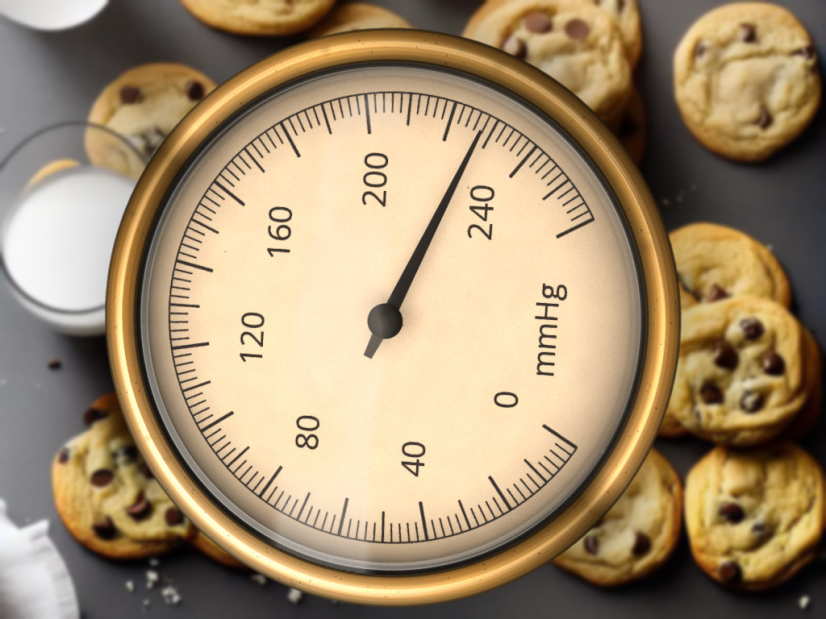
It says 228 mmHg
